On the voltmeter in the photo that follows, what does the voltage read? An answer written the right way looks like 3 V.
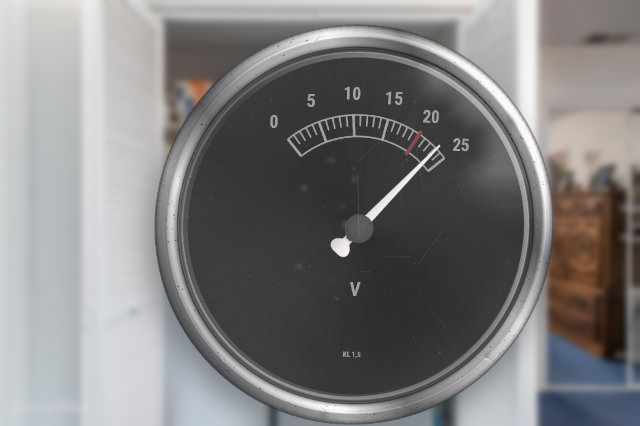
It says 23 V
